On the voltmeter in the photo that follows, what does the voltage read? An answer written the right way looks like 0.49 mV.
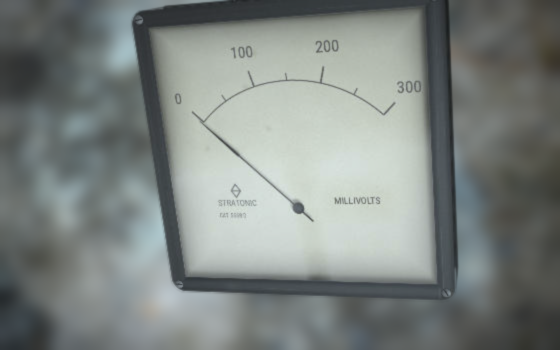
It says 0 mV
